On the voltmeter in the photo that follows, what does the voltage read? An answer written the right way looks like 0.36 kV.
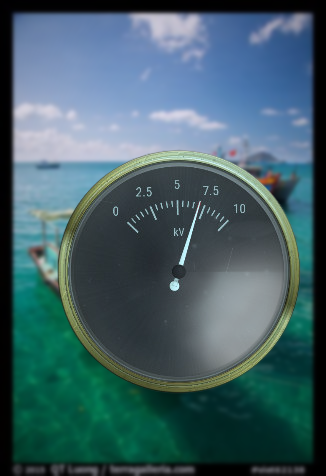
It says 7 kV
